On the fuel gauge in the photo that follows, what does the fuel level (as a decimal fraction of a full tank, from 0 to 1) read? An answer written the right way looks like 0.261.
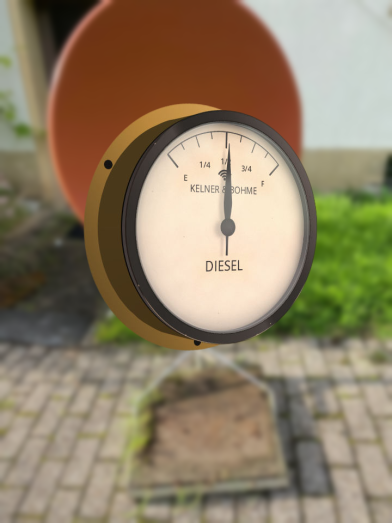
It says 0.5
